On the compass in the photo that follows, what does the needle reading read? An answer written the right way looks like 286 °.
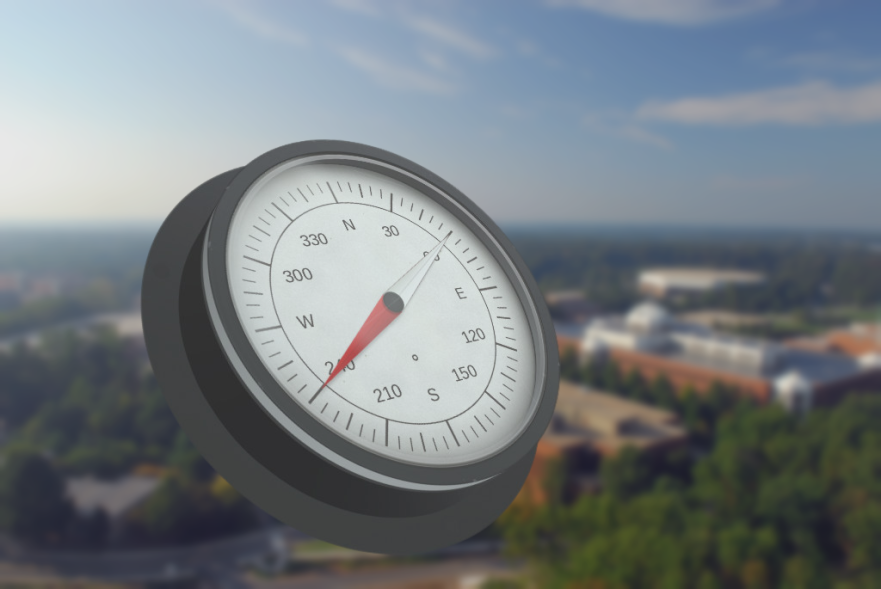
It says 240 °
